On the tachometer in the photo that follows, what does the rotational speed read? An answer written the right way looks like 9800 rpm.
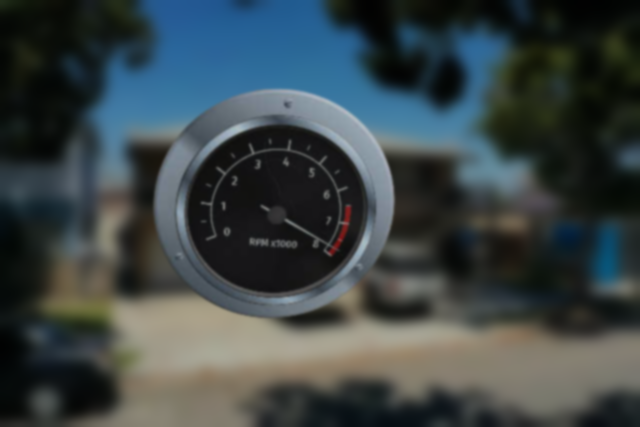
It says 7750 rpm
